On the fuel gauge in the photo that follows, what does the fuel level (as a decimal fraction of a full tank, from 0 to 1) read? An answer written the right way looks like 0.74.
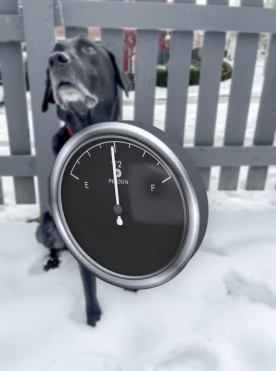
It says 0.5
